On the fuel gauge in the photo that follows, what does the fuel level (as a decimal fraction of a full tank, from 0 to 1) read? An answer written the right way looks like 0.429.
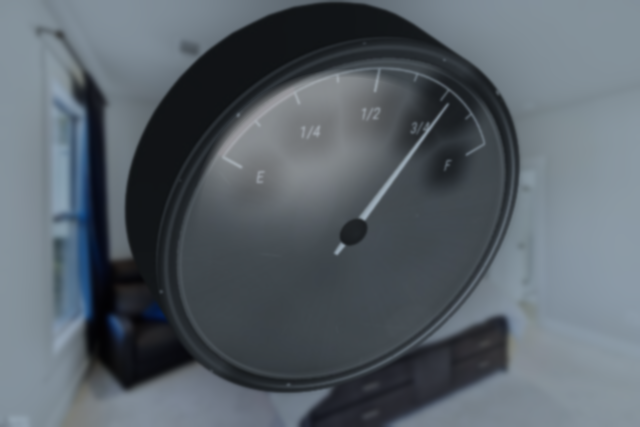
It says 0.75
